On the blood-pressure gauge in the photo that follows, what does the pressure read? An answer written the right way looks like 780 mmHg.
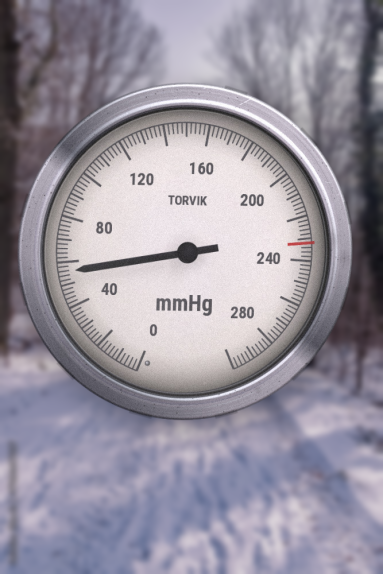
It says 56 mmHg
